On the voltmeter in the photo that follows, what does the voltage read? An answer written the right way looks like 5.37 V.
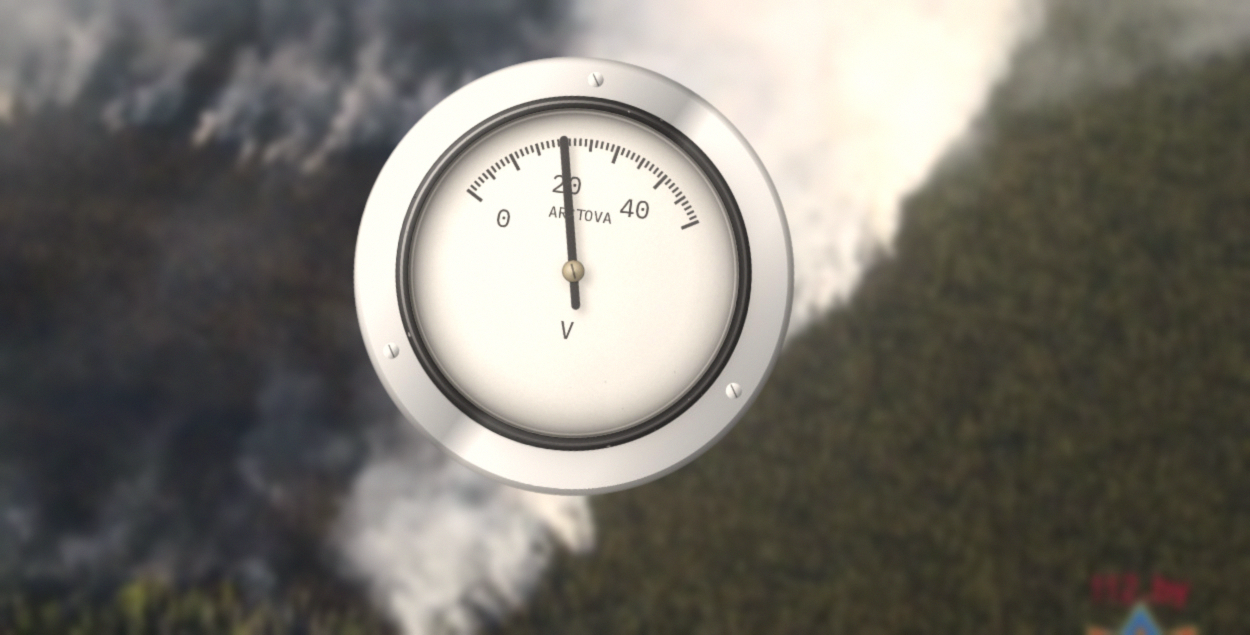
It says 20 V
